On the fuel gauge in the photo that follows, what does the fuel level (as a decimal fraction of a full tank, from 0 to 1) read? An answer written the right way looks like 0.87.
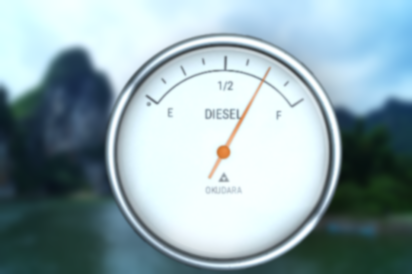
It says 0.75
